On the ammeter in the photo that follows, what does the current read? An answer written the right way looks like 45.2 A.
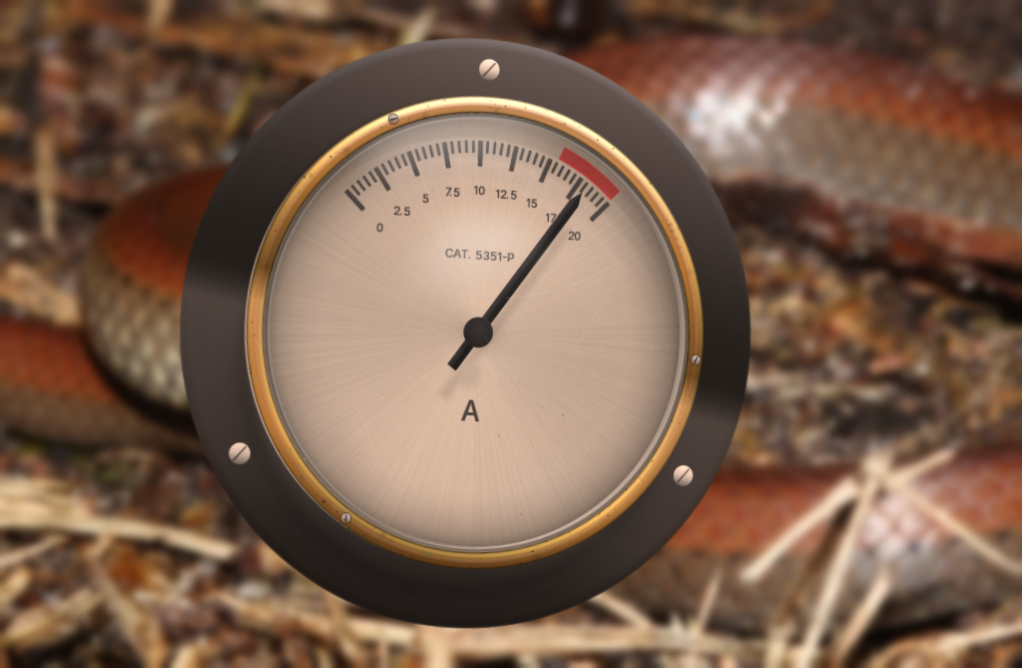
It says 18 A
